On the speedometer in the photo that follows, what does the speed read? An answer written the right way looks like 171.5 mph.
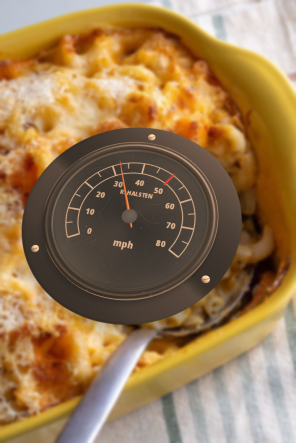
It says 32.5 mph
